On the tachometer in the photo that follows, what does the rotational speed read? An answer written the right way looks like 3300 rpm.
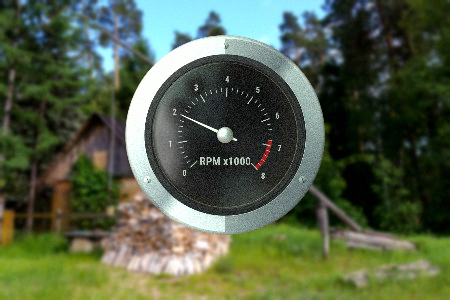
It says 2000 rpm
